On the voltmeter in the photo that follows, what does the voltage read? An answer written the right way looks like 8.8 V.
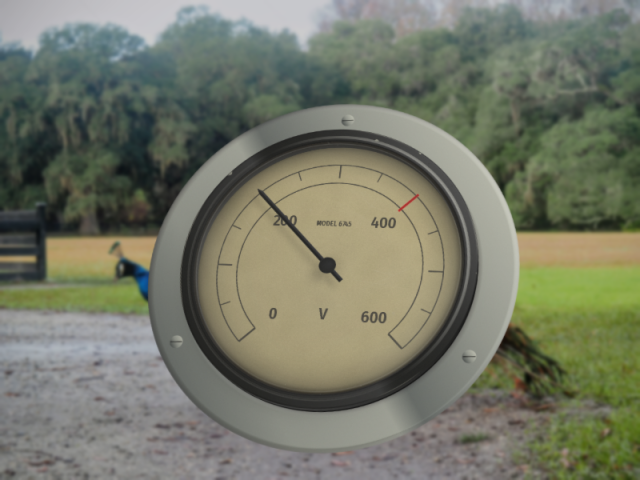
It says 200 V
